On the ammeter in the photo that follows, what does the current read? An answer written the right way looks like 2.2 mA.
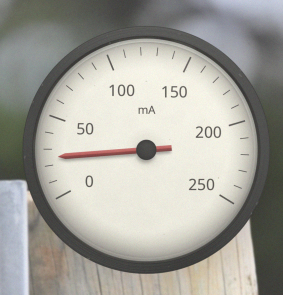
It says 25 mA
